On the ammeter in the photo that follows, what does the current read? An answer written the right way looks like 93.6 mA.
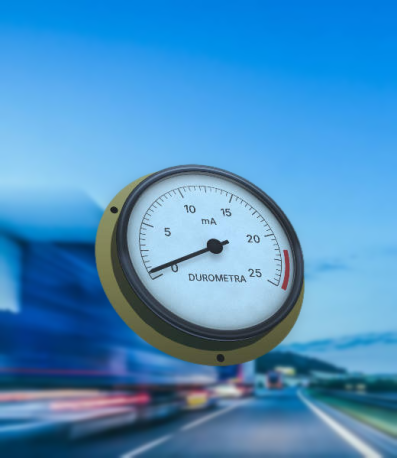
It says 0.5 mA
